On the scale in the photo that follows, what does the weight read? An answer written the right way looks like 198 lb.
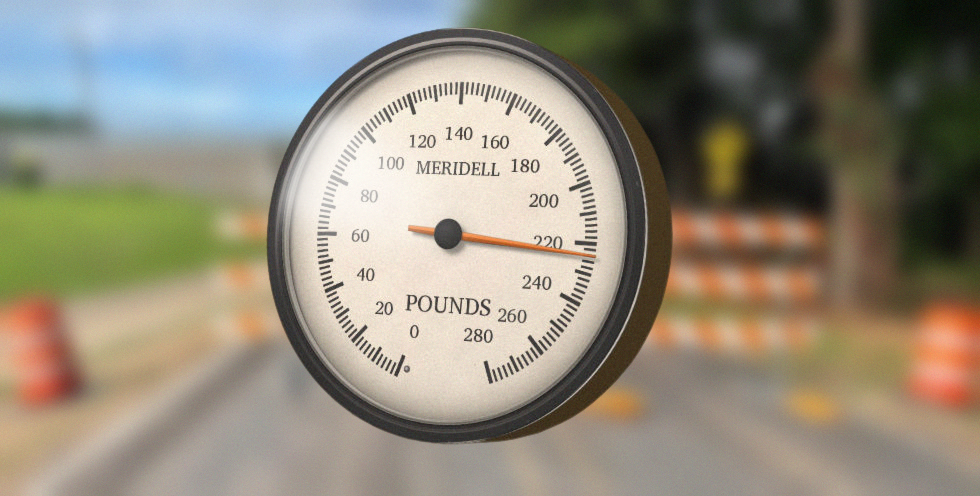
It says 224 lb
